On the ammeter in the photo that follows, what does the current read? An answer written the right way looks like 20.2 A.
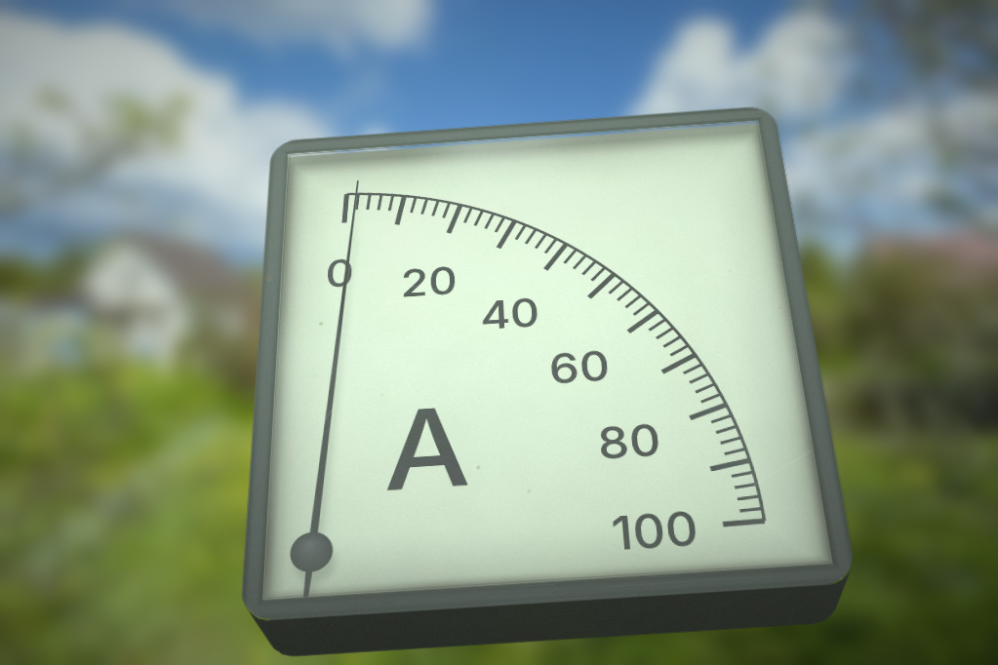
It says 2 A
